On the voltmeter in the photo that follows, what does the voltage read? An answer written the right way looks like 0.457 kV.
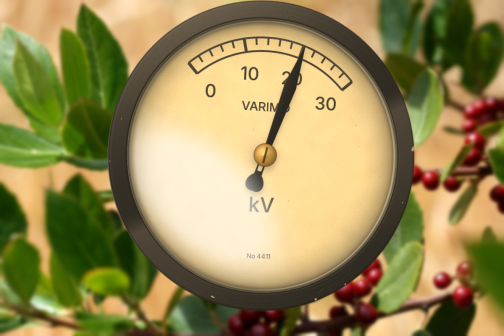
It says 20 kV
